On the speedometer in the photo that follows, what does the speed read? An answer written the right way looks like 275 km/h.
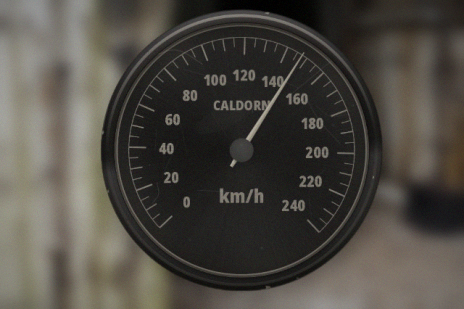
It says 147.5 km/h
